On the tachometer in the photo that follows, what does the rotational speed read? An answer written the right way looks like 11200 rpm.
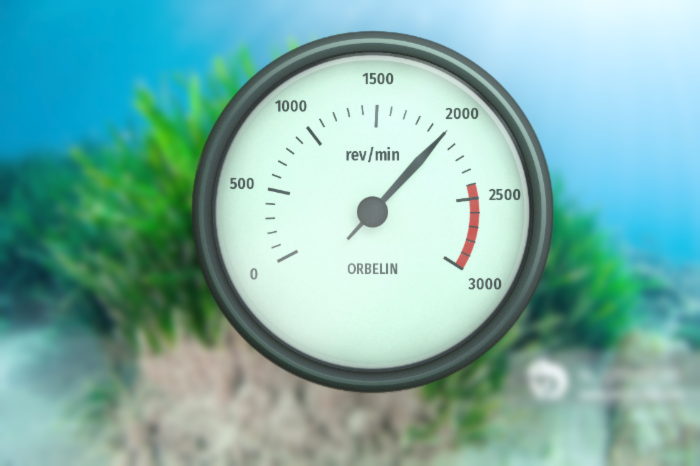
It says 2000 rpm
